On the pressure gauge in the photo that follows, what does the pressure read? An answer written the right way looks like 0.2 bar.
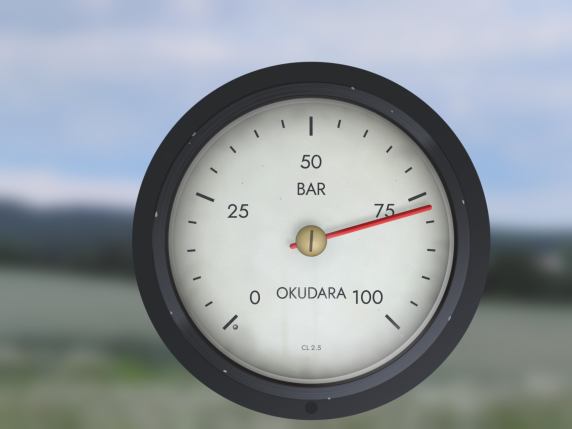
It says 77.5 bar
